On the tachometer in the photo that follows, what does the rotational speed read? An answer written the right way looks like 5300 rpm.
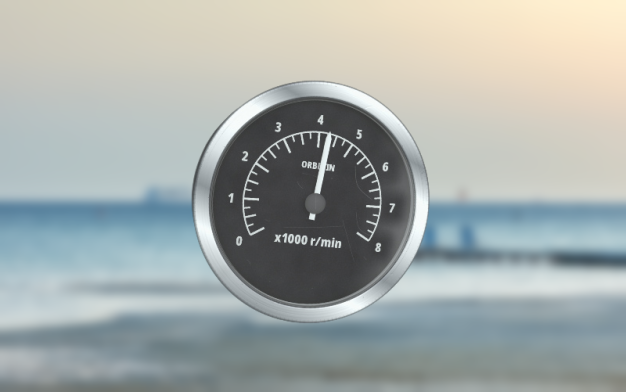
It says 4250 rpm
